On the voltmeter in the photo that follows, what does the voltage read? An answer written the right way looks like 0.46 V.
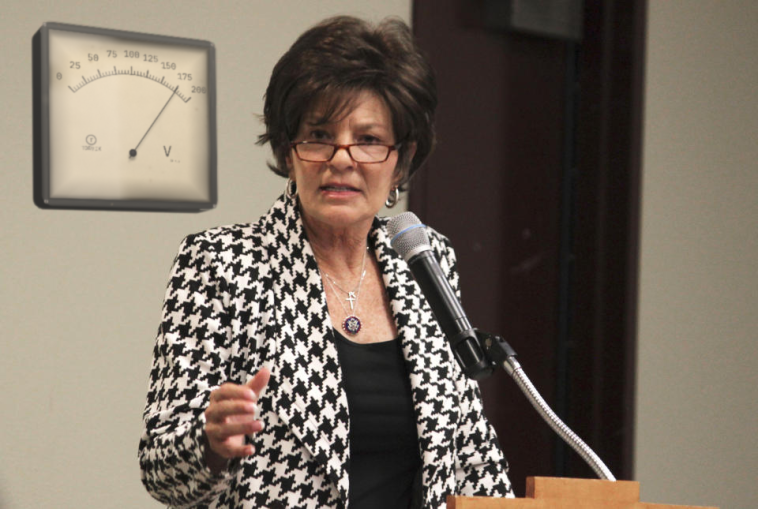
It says 175 V
